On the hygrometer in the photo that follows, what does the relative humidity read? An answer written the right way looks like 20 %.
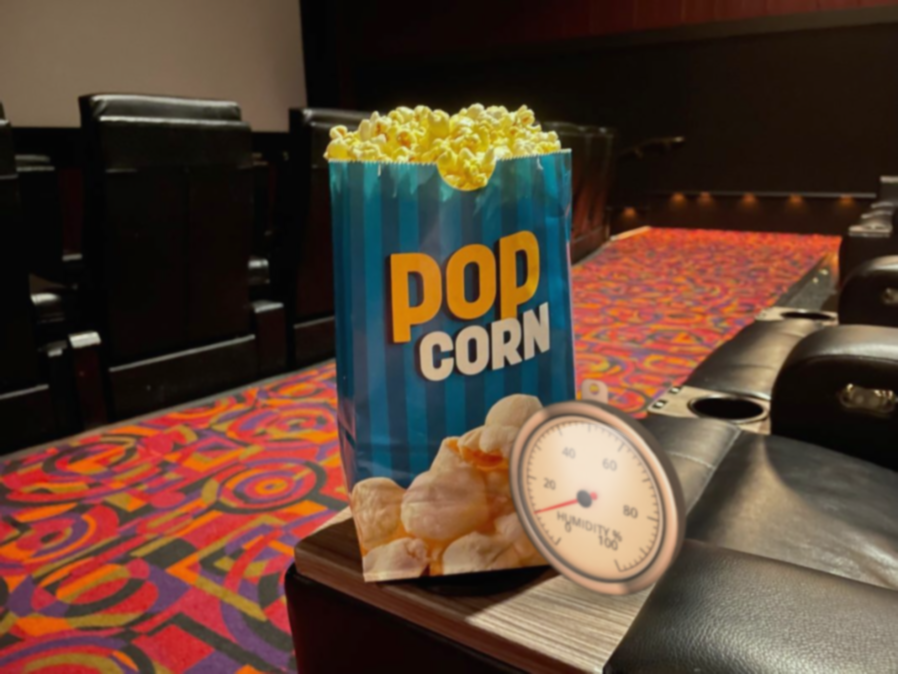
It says 10 %
